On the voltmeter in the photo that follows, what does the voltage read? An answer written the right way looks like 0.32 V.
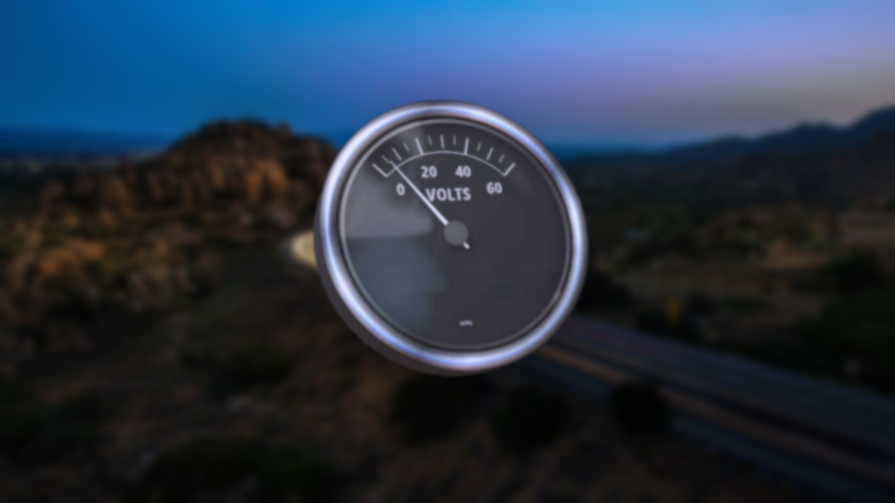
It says 5 V
